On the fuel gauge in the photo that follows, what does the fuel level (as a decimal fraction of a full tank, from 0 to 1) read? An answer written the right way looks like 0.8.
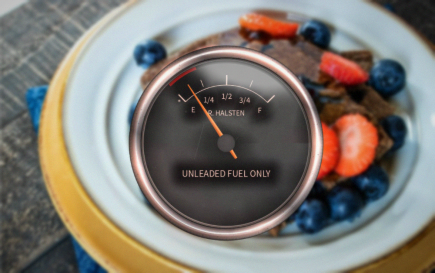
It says 0.125
